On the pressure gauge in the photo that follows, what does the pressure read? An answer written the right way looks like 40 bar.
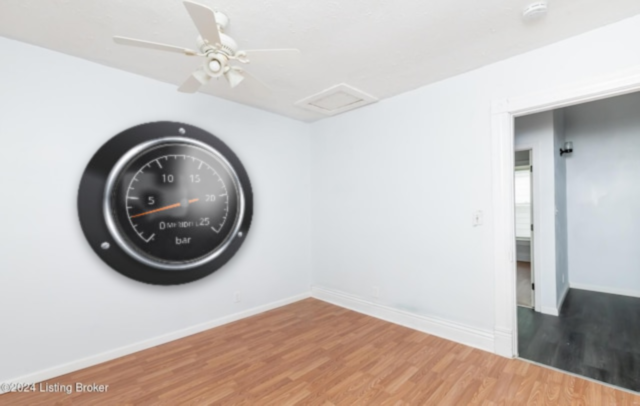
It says 3 bar
